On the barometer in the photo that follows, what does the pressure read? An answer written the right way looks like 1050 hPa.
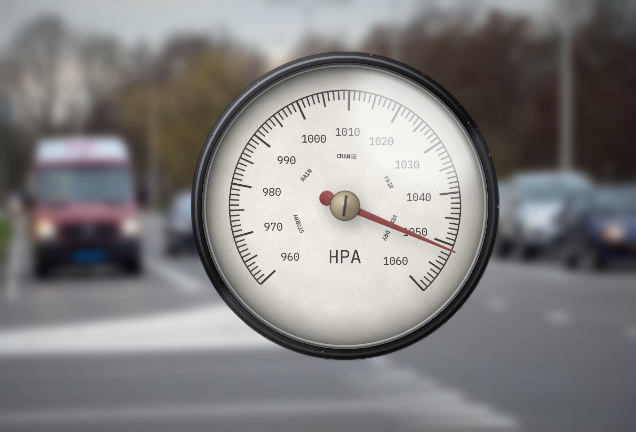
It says 1051 hPa
